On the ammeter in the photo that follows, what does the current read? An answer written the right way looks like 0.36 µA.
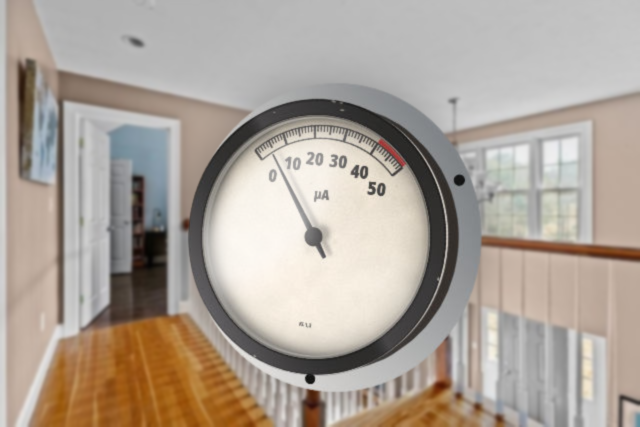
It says 5 µA
